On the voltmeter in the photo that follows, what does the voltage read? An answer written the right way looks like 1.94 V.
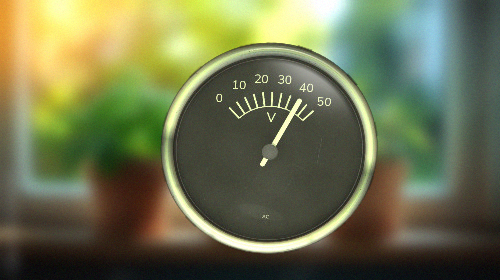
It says 40 V
